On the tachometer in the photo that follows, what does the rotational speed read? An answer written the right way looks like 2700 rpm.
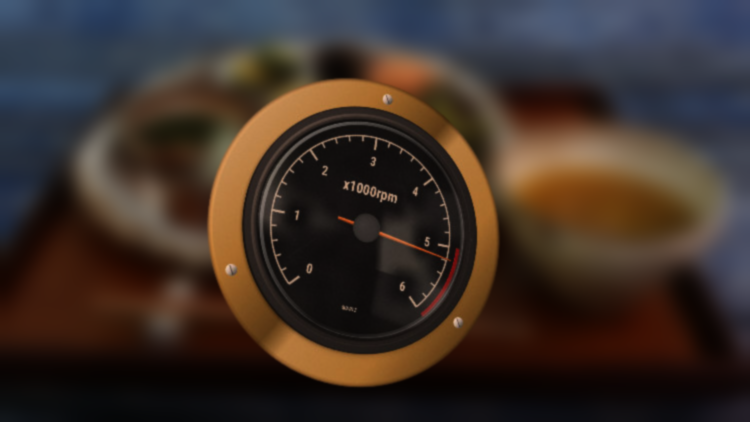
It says 5200 rpm
